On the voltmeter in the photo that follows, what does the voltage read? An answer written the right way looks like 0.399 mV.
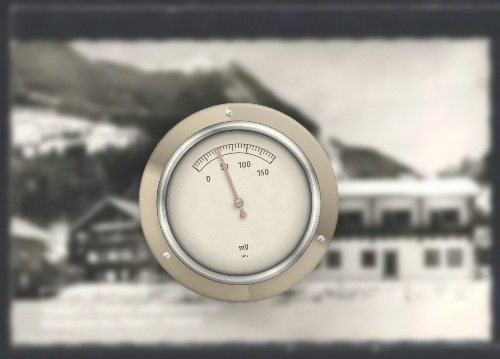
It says 50 mV
